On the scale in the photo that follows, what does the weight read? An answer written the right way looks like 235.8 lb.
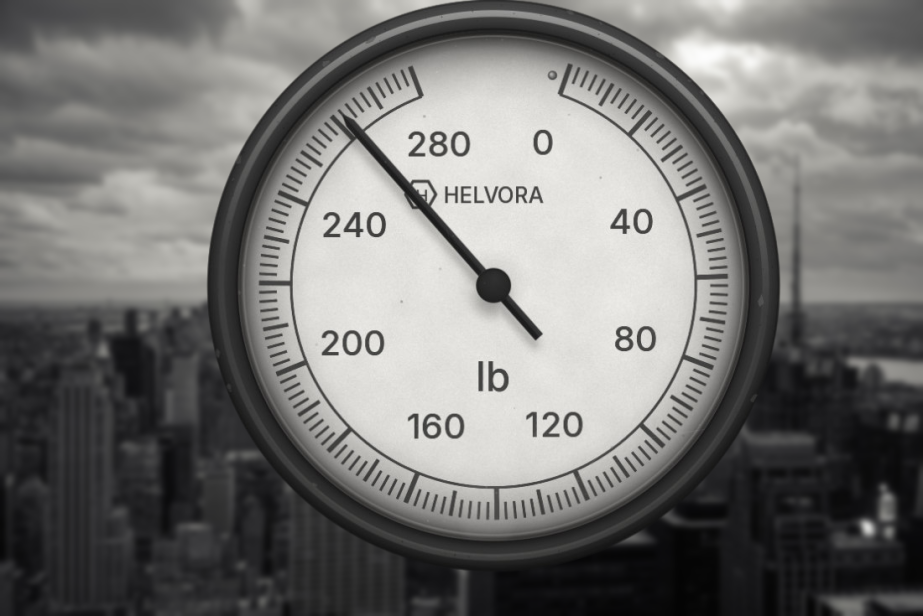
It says 262 lb
